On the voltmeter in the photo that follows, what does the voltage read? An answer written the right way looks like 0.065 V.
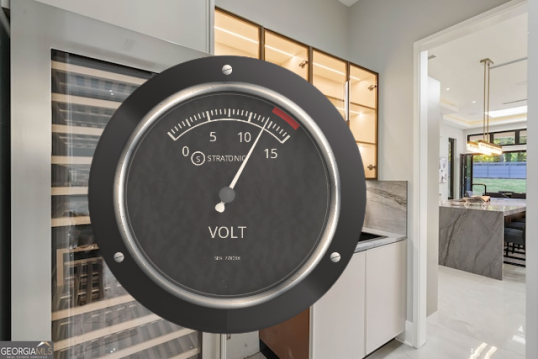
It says 12 V
